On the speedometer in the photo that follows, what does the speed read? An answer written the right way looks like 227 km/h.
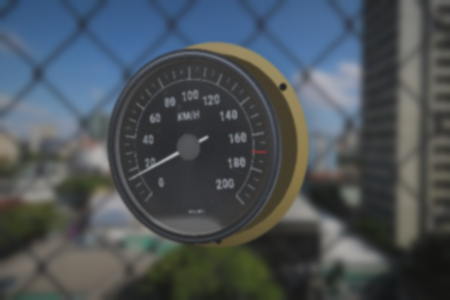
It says 15 km/h
